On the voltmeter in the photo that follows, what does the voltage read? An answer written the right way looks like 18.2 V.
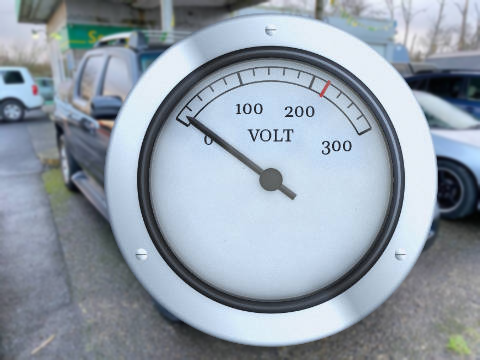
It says 10 V
